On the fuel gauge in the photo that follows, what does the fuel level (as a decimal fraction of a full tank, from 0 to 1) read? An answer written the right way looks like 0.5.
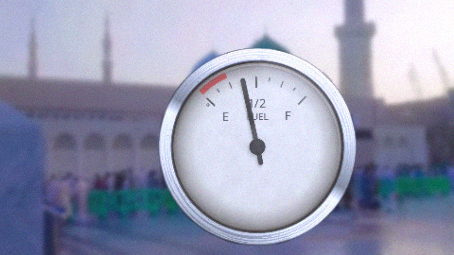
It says 0.375
